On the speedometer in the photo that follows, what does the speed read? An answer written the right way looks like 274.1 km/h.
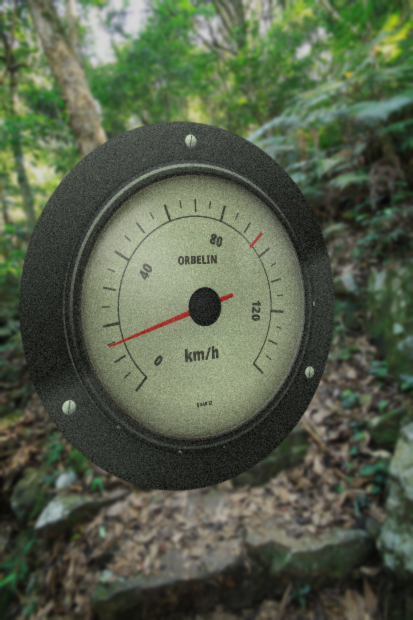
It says 15 km/h
